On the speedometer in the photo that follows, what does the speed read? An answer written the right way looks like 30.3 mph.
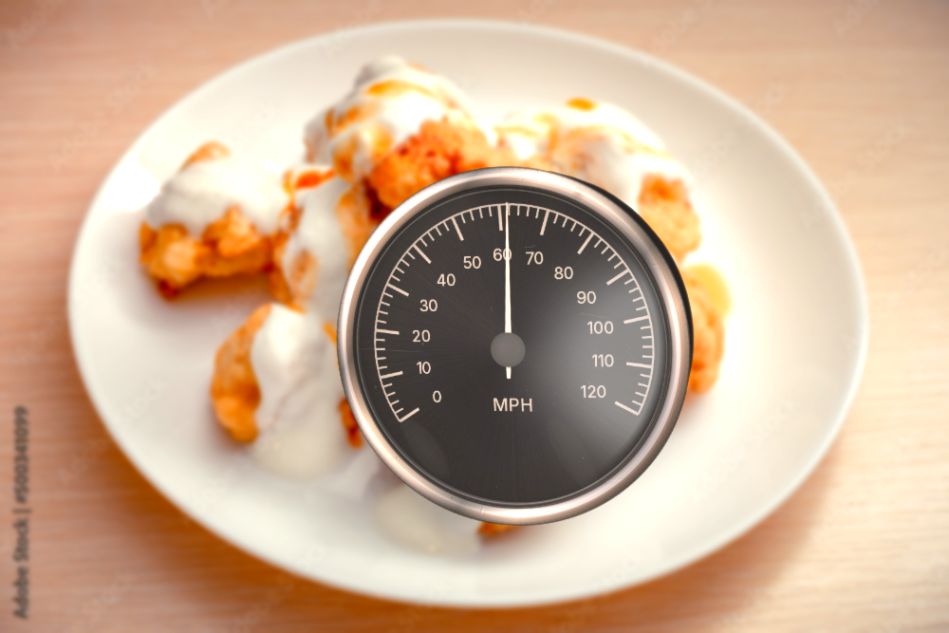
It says 62 mph
